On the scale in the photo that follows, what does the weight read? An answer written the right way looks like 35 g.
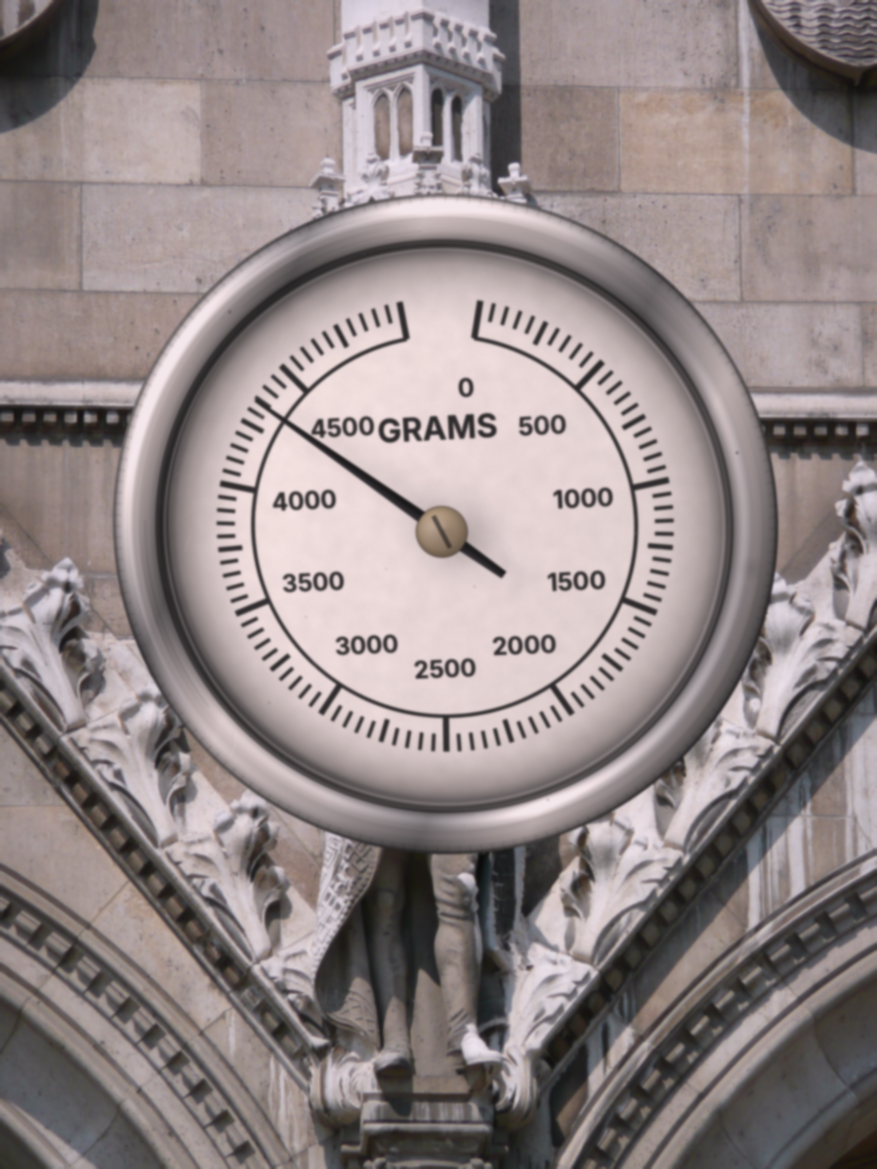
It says 4350 g
